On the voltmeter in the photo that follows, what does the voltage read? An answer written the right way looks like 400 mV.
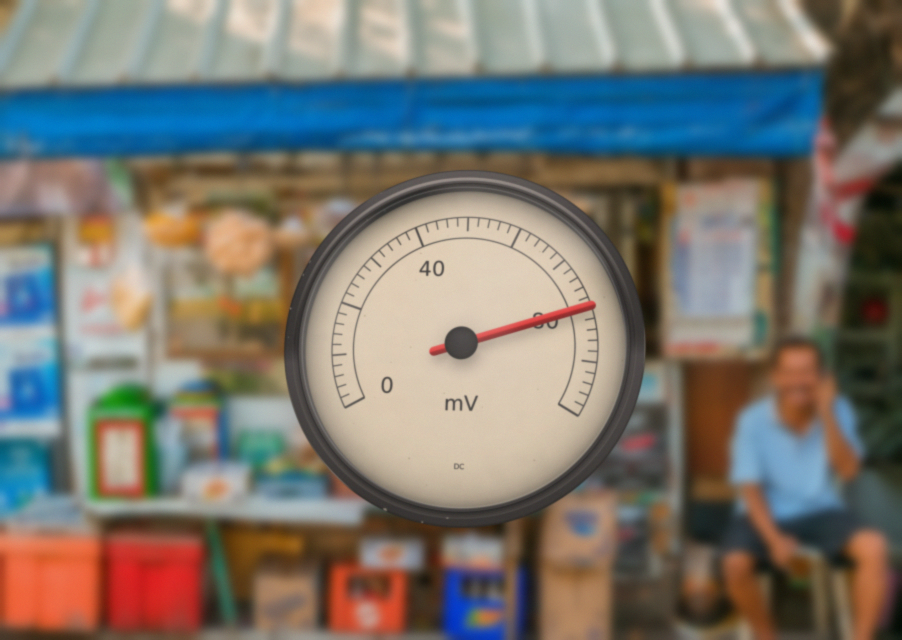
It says 80 mV
